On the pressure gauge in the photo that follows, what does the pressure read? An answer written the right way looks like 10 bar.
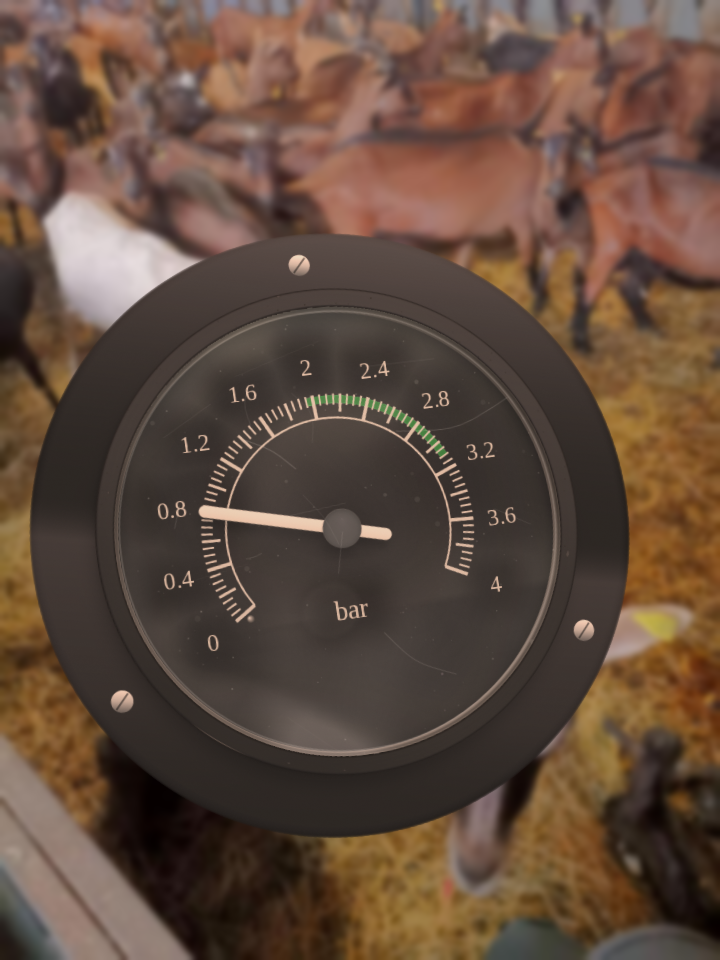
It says 0.8 bar
